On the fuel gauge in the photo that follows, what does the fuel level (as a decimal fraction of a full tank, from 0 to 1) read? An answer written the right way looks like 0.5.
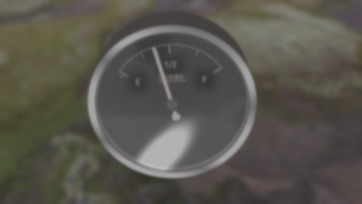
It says 0.375
